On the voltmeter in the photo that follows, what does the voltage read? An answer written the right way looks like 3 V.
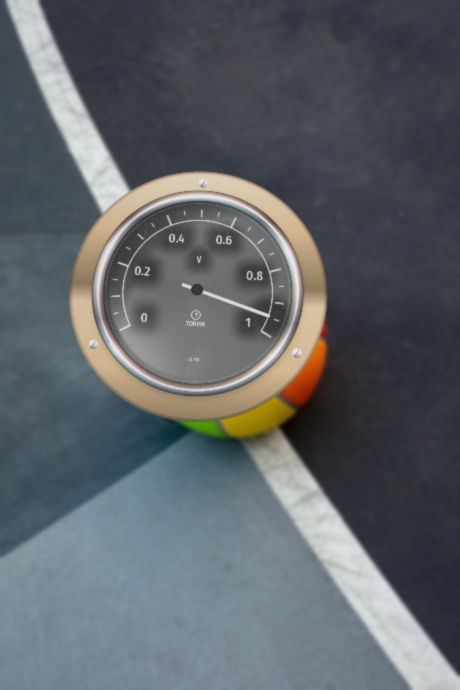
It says 0.95 V
